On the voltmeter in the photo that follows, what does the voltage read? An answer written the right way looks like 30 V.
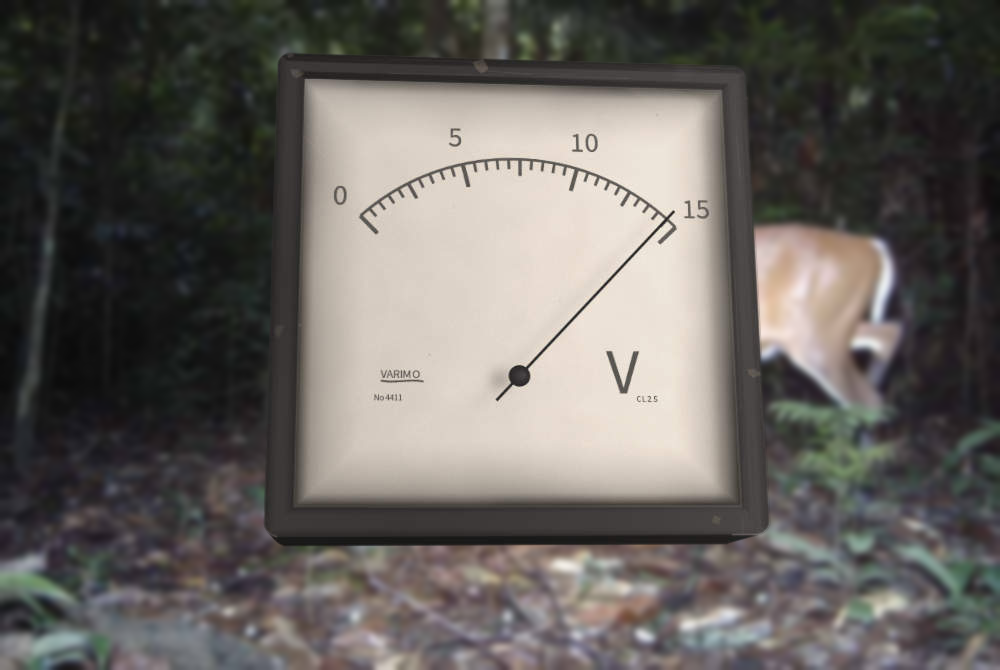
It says 14.5 V
